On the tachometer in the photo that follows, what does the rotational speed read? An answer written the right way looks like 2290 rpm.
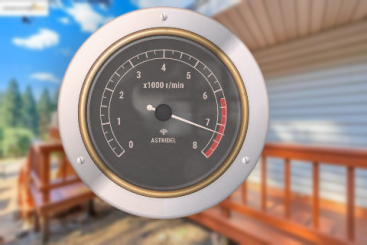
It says 7250 rpm
